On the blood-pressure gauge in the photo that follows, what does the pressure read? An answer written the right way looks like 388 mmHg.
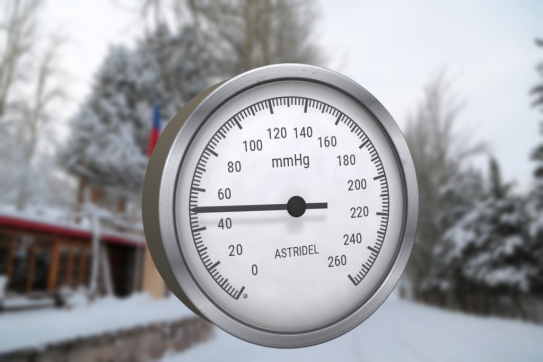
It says 50 mmHg
